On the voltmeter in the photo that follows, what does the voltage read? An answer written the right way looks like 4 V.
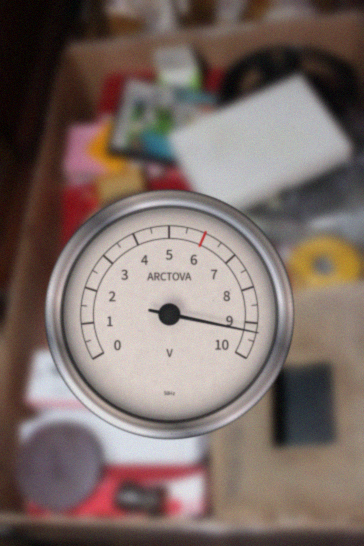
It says 9.25 V
